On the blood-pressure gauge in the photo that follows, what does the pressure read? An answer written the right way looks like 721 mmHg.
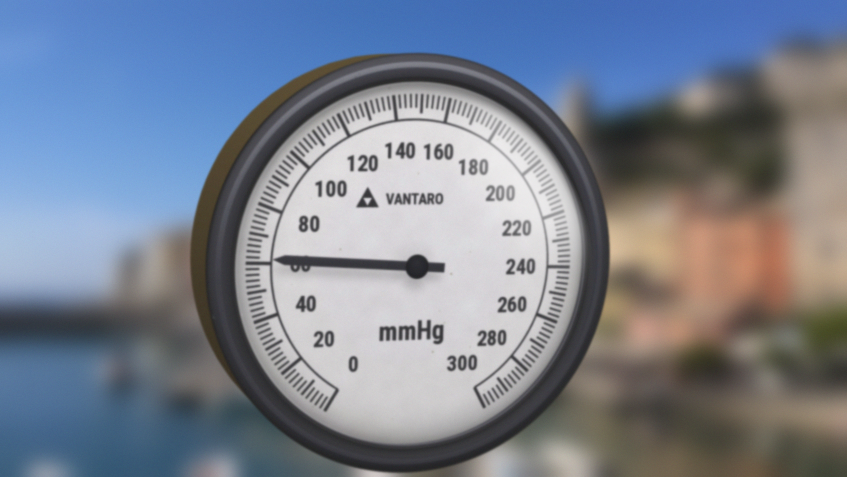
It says 62 mmHg
